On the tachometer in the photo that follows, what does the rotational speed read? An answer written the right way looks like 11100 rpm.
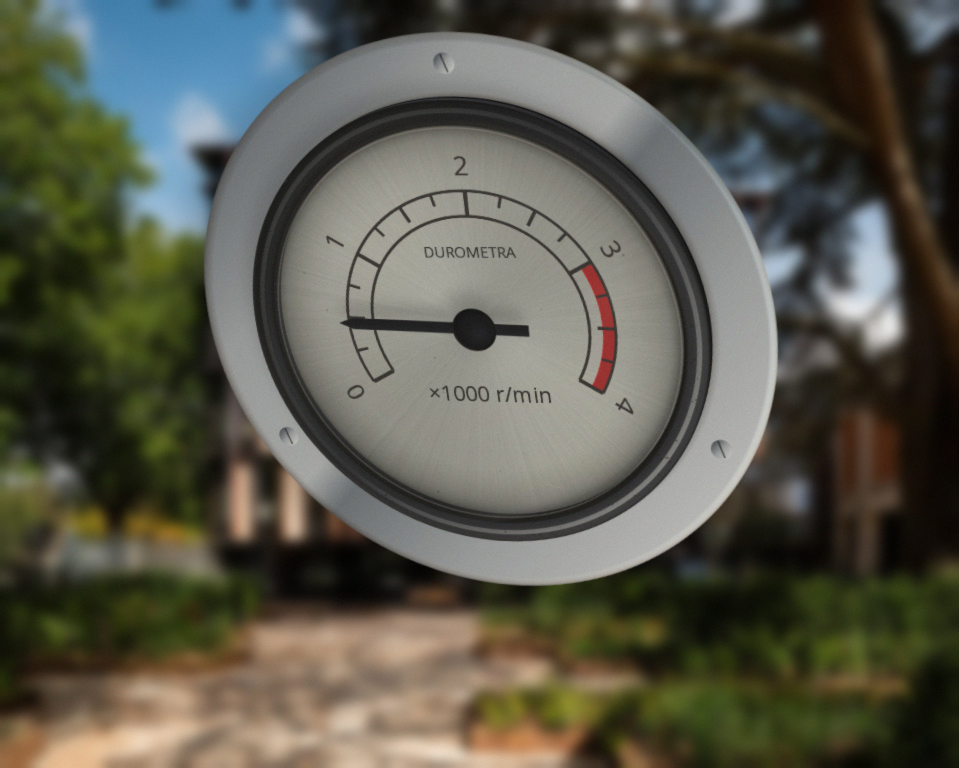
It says 500 rpm
